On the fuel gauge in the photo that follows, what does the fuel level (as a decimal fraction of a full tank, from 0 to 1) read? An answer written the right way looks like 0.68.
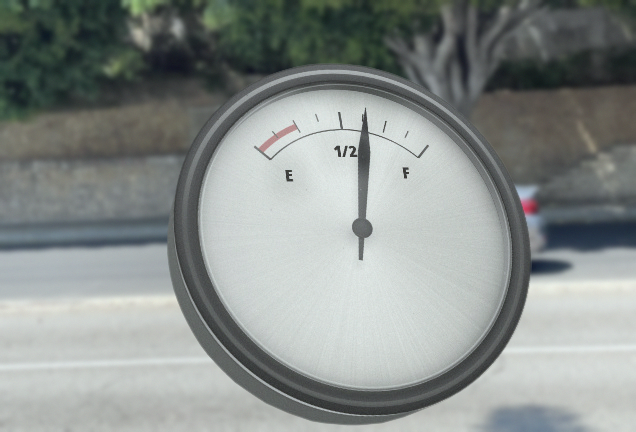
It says 0.625
